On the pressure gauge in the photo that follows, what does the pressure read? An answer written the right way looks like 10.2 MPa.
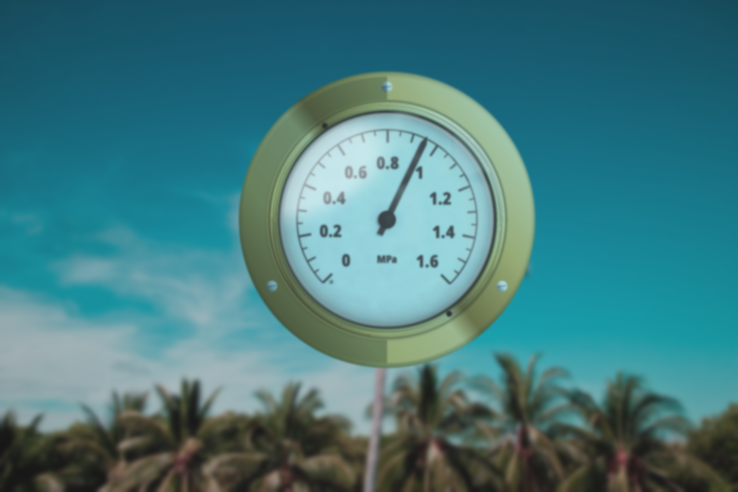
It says 0.95 MPa
